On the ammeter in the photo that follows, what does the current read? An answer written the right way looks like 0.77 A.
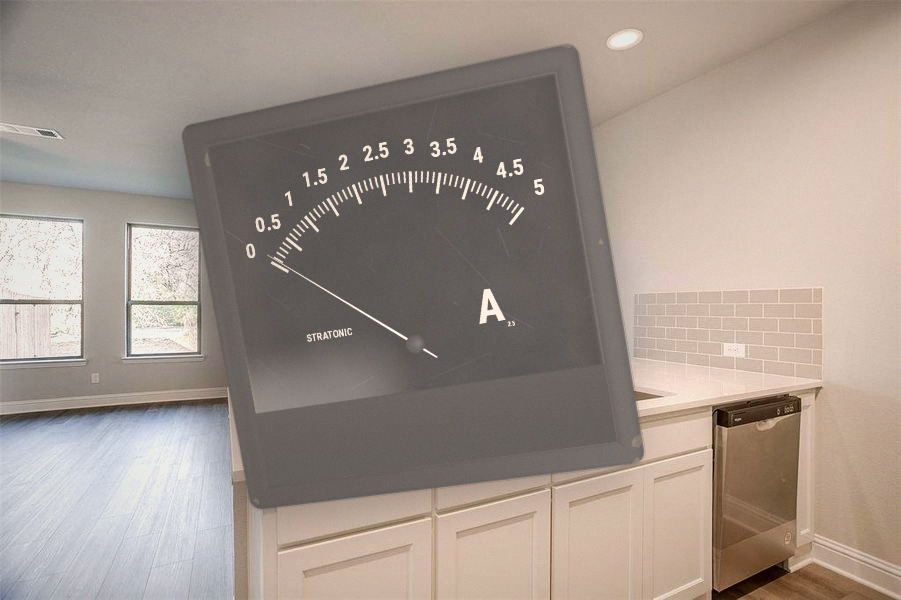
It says 0.1 A
